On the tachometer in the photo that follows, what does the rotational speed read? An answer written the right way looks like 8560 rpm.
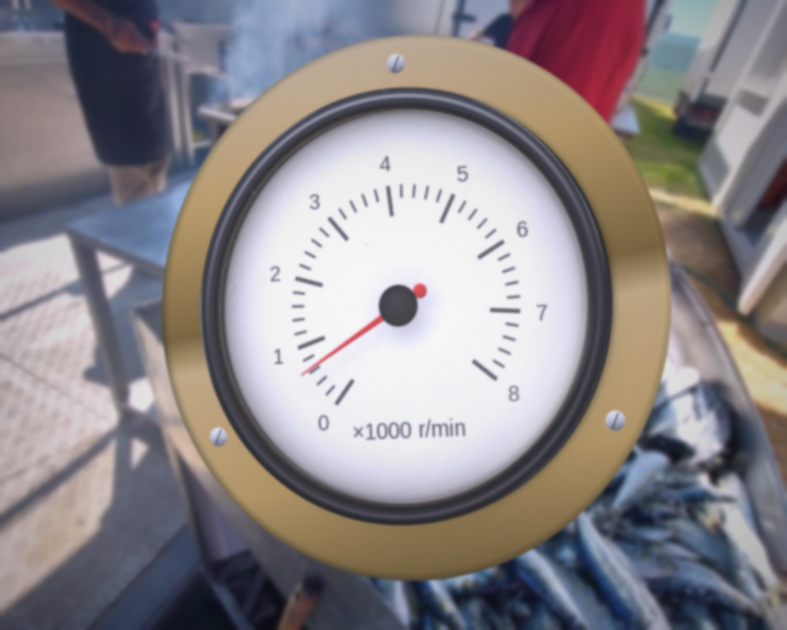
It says 600 rpm
